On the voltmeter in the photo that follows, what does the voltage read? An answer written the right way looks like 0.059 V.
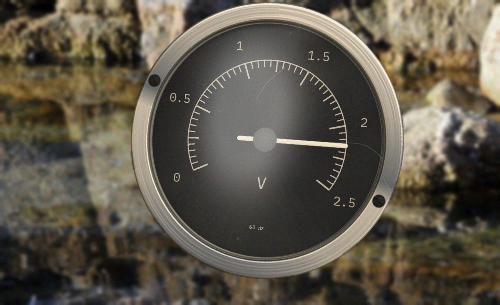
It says 2.15 V
